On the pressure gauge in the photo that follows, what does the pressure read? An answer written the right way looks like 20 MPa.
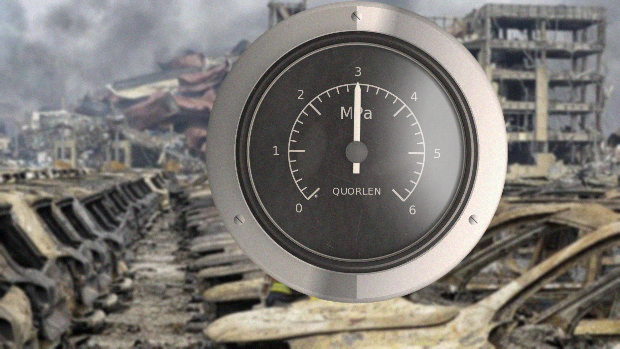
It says 3 MPa
